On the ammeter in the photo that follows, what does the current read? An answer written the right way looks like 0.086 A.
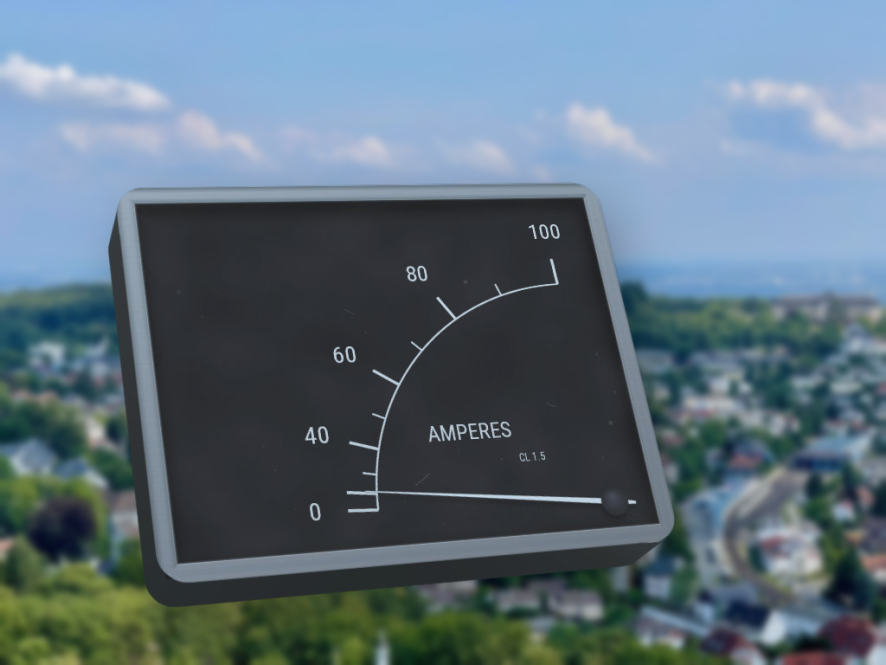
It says 20 A
